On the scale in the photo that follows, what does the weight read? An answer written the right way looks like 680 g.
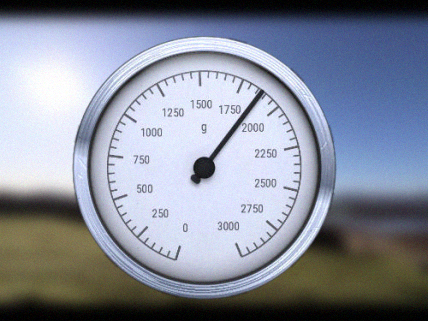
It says 1875 g
